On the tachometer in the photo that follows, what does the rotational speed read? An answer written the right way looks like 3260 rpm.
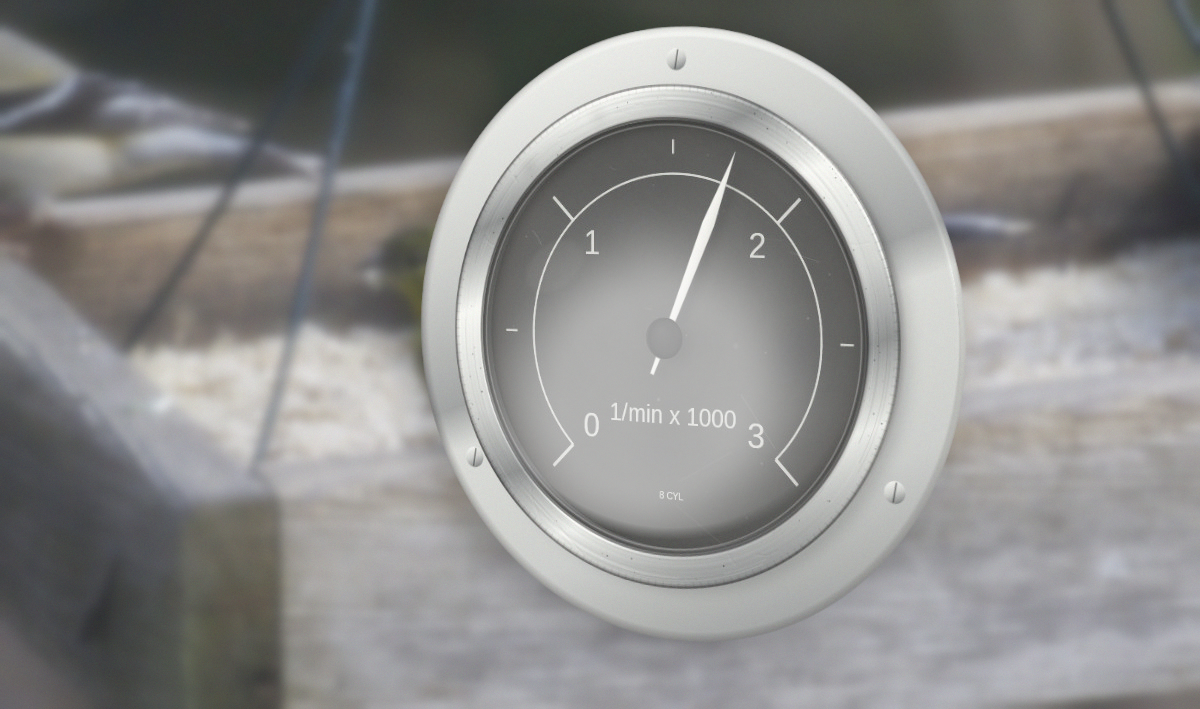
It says 1750 rpm
